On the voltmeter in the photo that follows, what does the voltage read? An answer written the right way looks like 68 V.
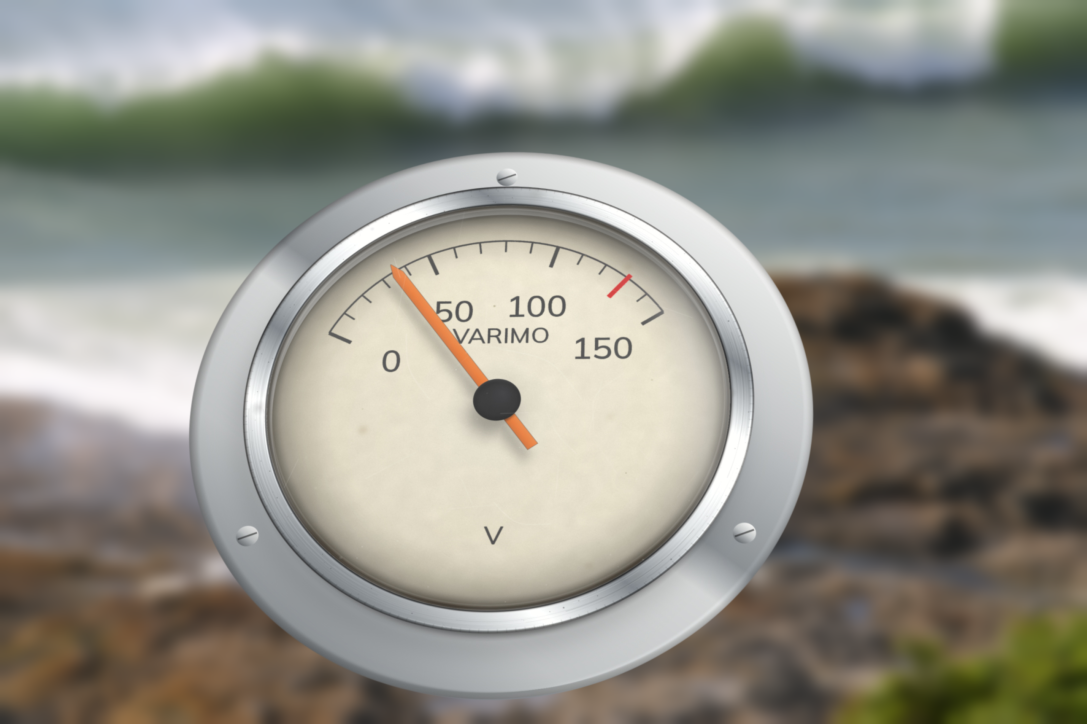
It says 35 V
